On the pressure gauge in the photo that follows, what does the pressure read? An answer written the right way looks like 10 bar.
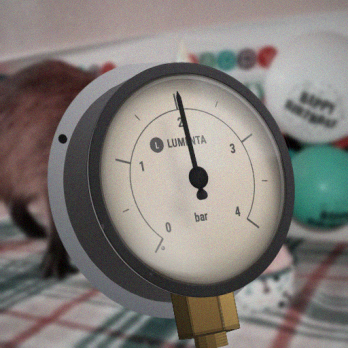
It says 2 bar
